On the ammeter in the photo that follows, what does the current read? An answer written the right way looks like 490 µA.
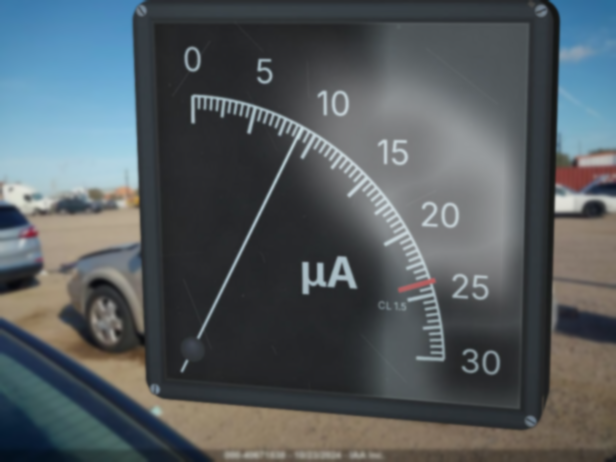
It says 9 µA
